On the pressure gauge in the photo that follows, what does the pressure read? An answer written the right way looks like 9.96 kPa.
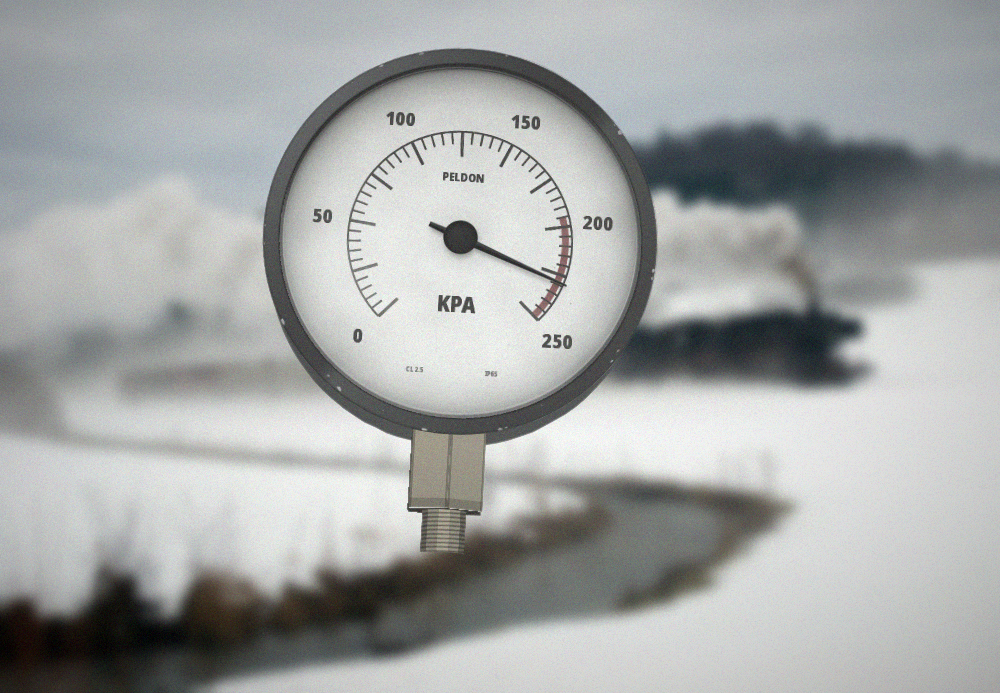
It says 230 kPa
